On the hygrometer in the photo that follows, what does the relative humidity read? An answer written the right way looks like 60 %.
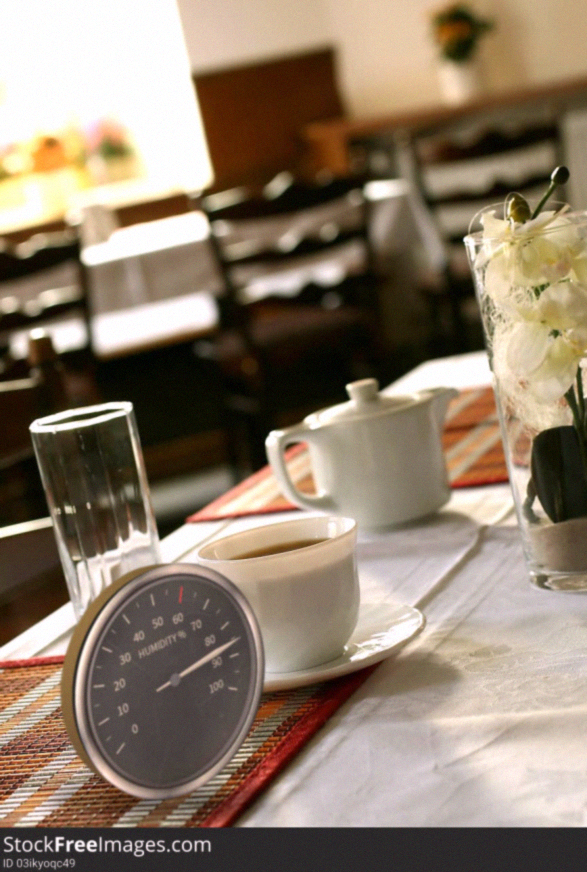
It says 85 %
